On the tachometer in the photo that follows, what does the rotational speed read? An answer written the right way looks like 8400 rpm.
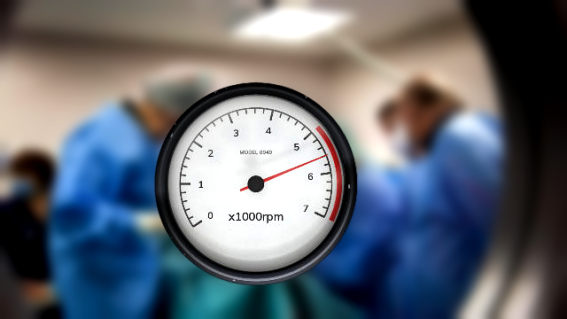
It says 5600 rpm
